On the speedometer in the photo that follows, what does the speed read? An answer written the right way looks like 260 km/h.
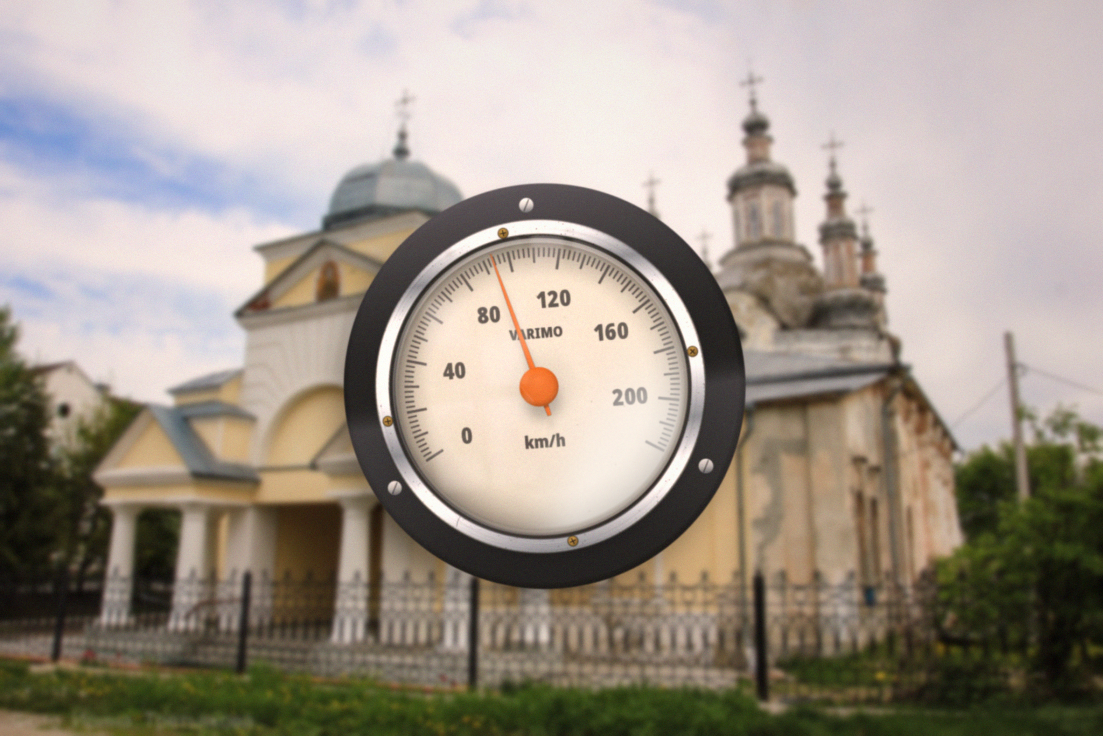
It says 94 km/h
